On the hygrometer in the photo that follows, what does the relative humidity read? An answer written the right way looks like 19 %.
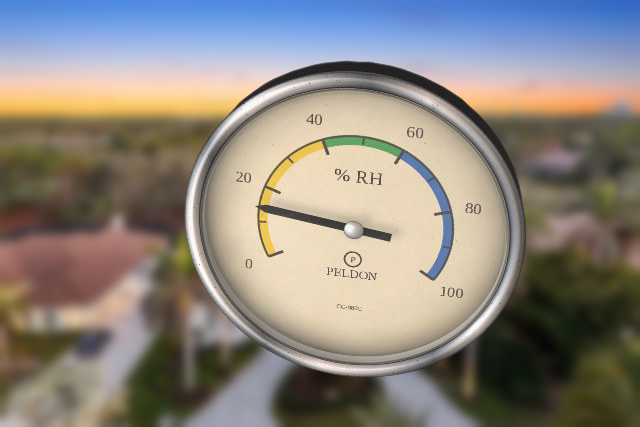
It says 15 %
